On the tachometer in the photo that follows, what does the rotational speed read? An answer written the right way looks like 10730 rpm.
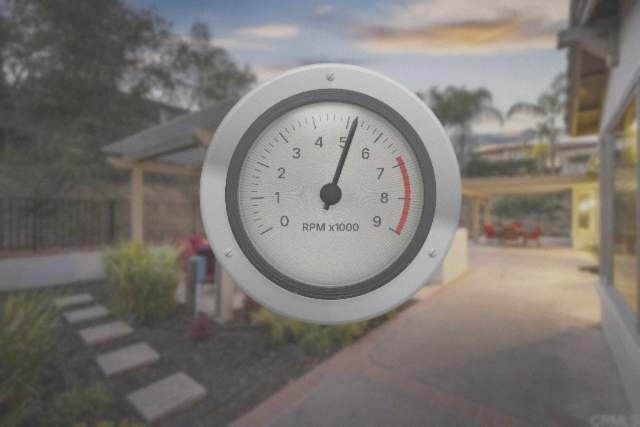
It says 5200 rpm
